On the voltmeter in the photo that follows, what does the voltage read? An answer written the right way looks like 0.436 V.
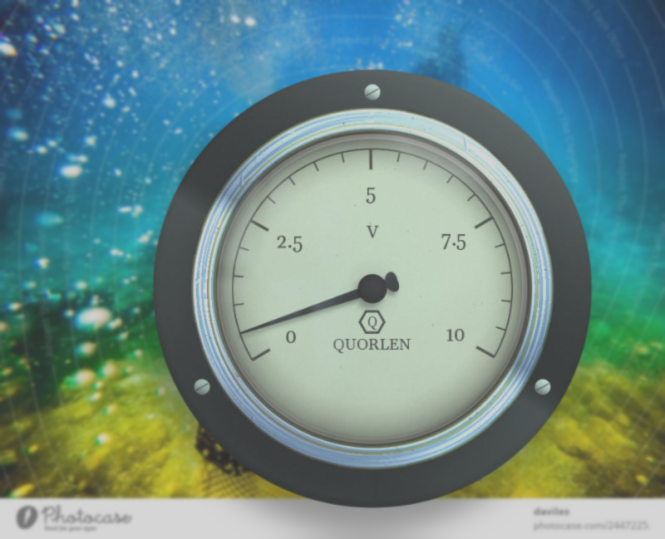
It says 0.5 V
